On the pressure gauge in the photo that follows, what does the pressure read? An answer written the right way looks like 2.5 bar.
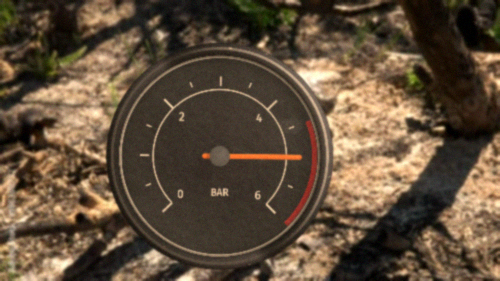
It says 5 bar
